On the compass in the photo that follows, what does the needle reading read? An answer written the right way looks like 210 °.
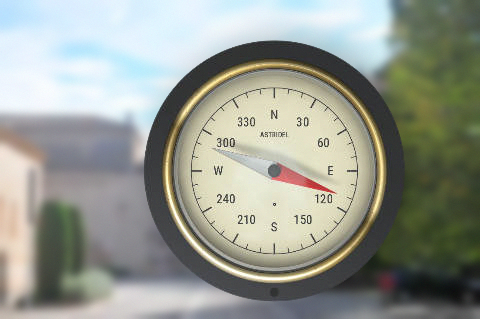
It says 110 °
